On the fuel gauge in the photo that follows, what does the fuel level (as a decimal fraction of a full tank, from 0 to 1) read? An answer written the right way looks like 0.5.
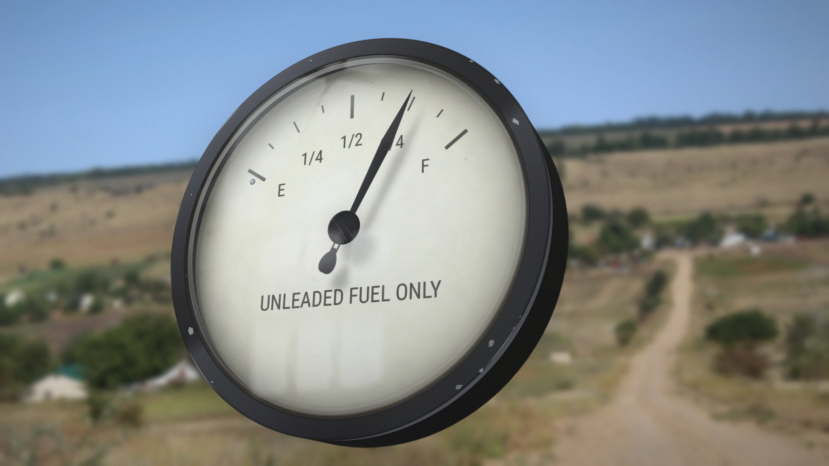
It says 0.75
